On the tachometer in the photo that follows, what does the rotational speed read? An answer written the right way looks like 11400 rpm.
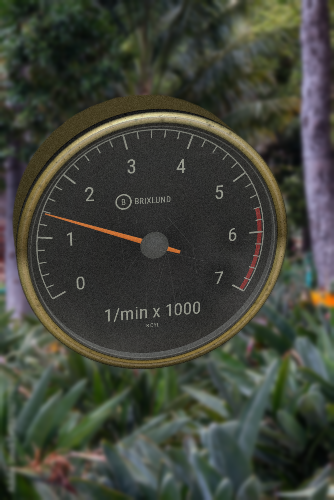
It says 1400 rpm
